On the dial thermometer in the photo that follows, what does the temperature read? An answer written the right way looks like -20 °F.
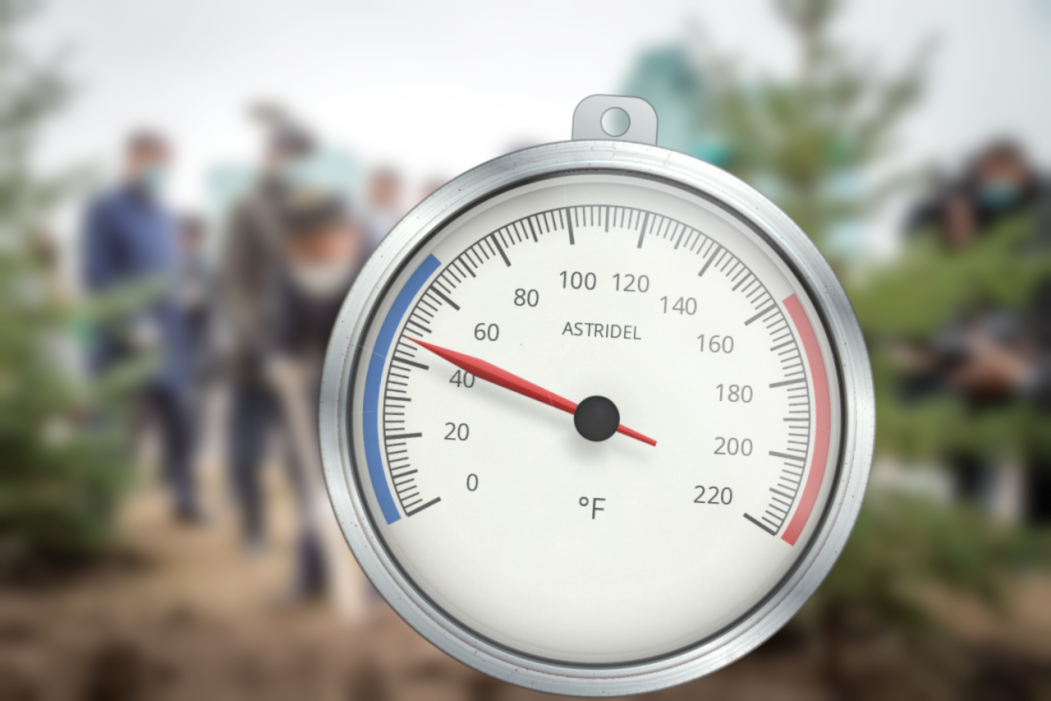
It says 46 °F
